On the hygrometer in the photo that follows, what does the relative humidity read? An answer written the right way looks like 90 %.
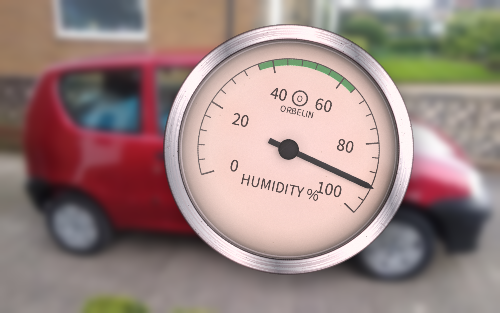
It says 92 %
